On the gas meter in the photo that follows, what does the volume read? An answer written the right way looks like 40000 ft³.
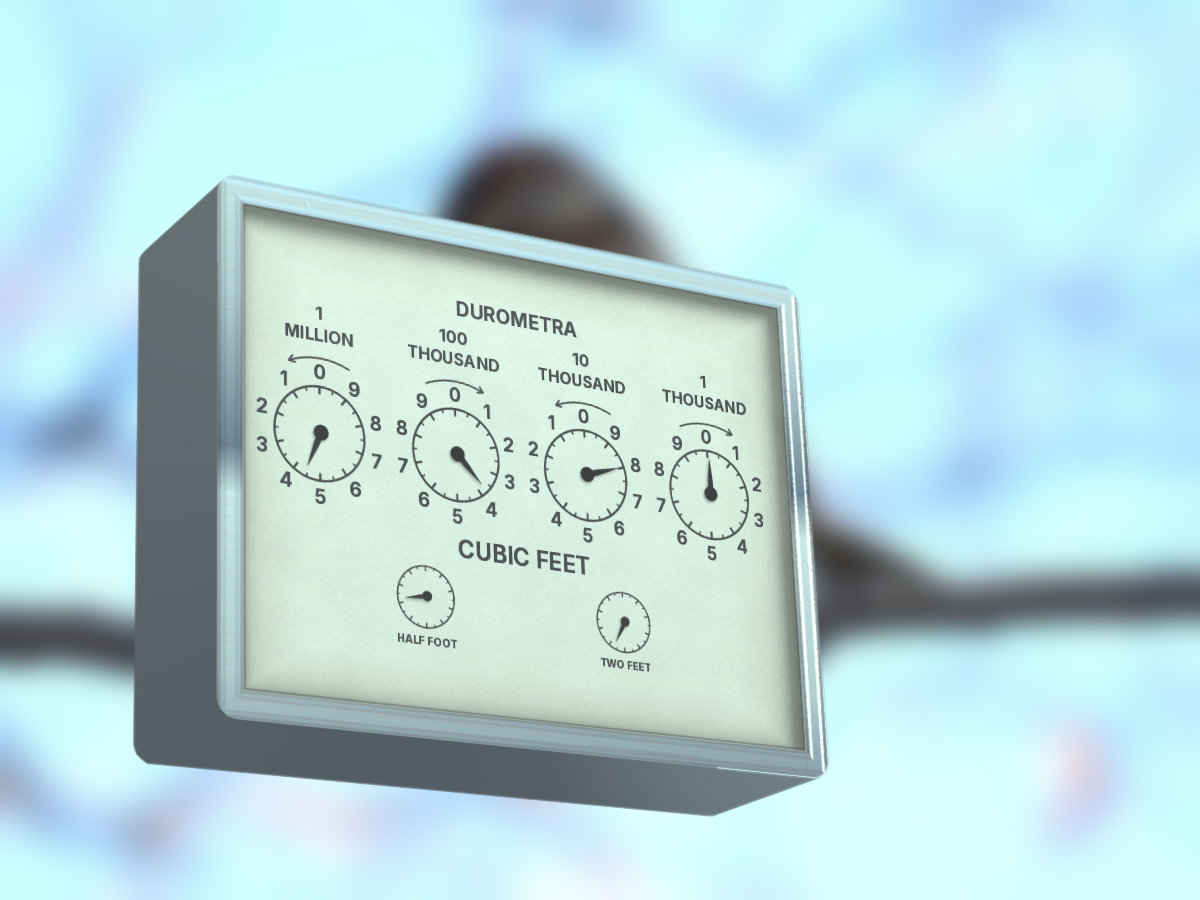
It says 438000 ft³
